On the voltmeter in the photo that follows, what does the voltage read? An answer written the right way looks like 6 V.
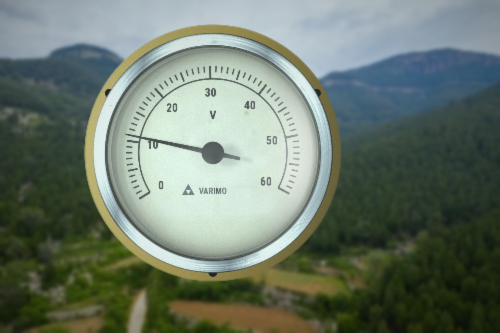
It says 11 V
